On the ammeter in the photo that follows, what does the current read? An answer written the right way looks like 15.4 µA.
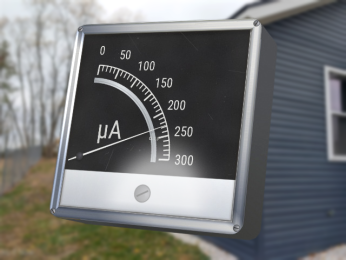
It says 230 µA
